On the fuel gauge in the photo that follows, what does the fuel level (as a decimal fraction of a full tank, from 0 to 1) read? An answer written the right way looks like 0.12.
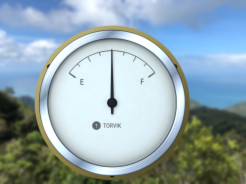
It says 0.5
